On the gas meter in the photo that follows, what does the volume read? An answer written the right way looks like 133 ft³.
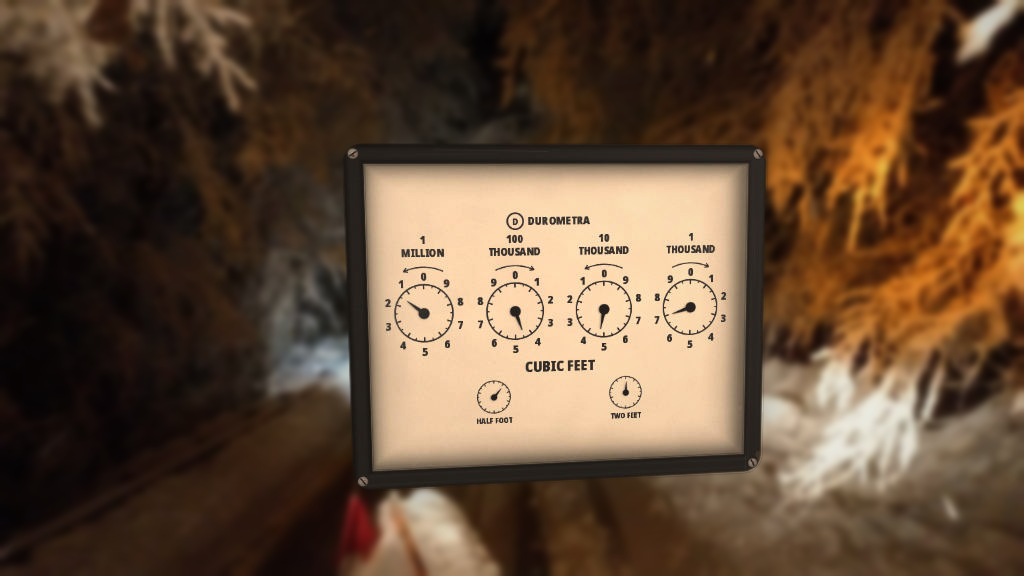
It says 144700 ft³
